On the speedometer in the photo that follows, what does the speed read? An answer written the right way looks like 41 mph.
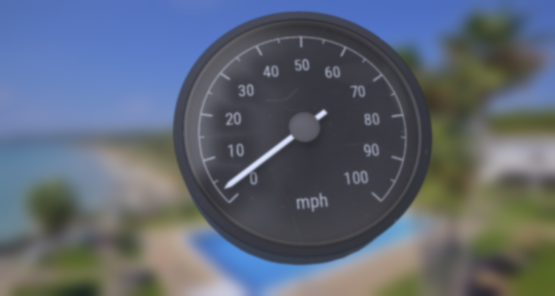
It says 2.5 mph
